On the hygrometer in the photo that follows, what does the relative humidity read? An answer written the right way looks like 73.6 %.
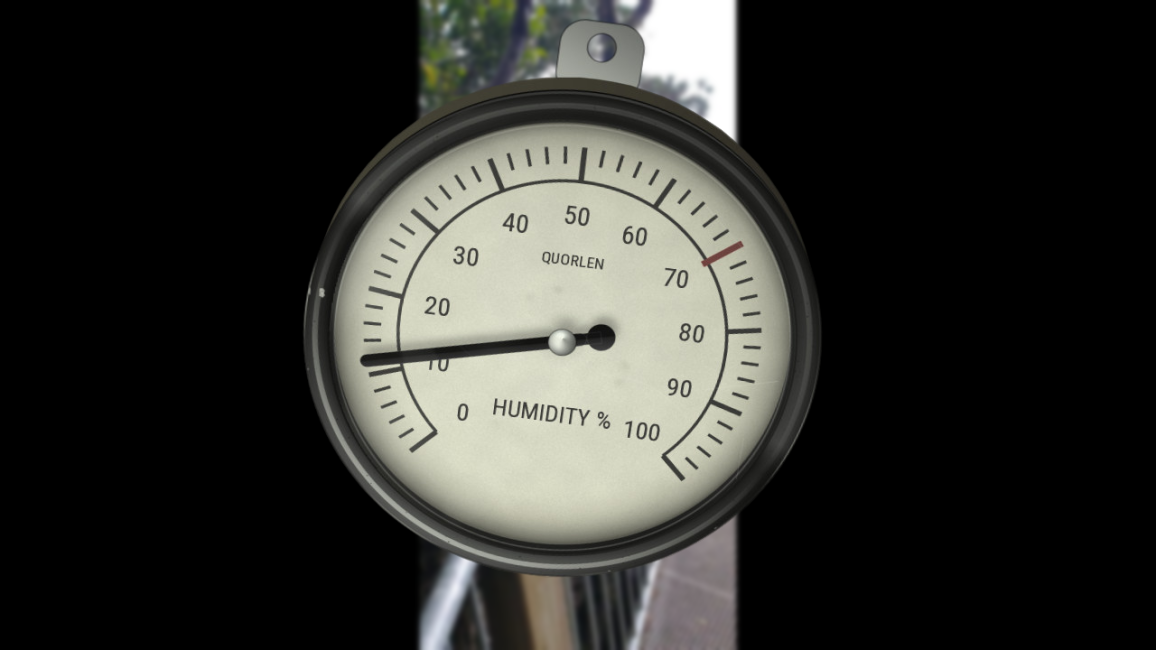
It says 12 %
